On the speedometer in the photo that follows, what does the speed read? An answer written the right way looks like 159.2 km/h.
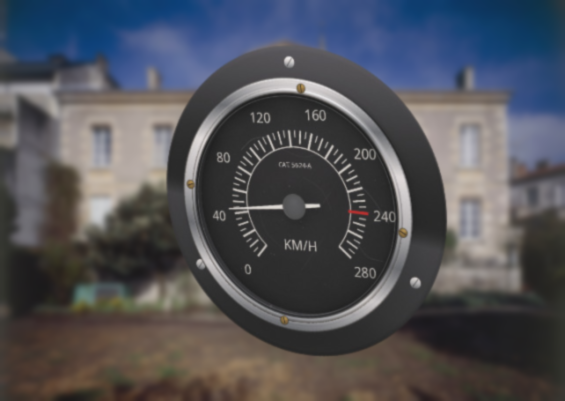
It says 45 km/h
